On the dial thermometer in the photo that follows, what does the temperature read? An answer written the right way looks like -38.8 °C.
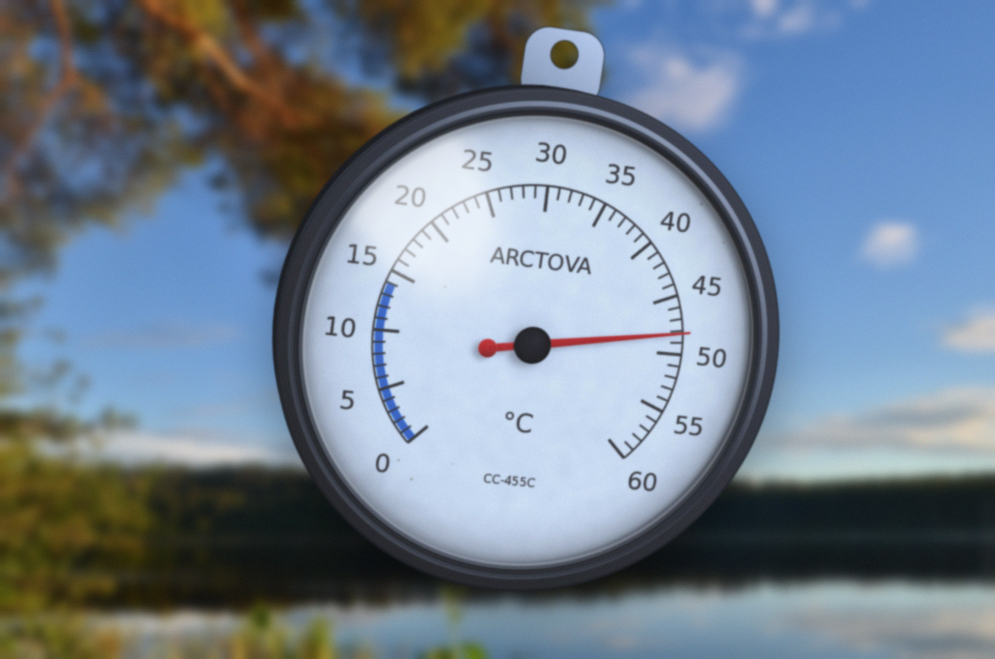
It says 48 °C
